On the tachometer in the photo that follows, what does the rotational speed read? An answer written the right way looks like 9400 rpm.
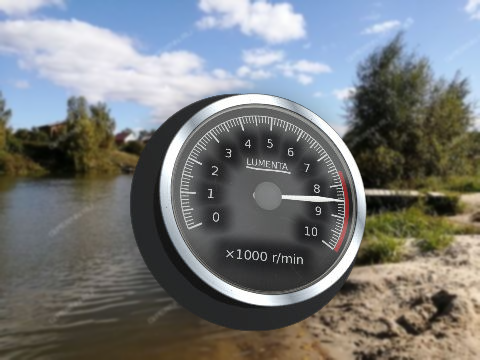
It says 8500 rpm
